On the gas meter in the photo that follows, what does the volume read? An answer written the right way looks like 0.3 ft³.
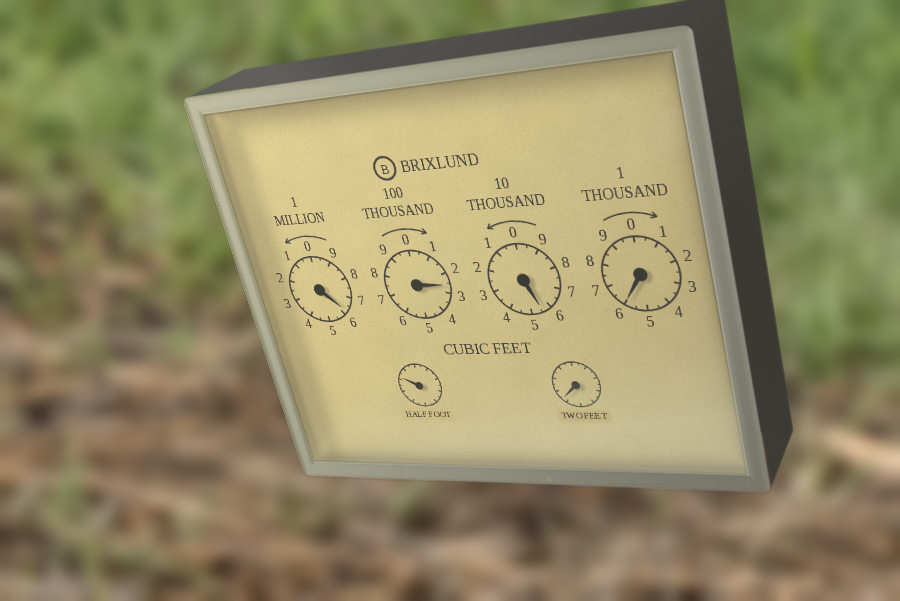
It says 625600 ft³
